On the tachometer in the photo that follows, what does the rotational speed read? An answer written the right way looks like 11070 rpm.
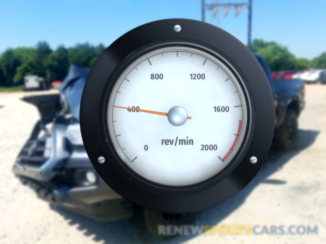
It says 400 rpm
